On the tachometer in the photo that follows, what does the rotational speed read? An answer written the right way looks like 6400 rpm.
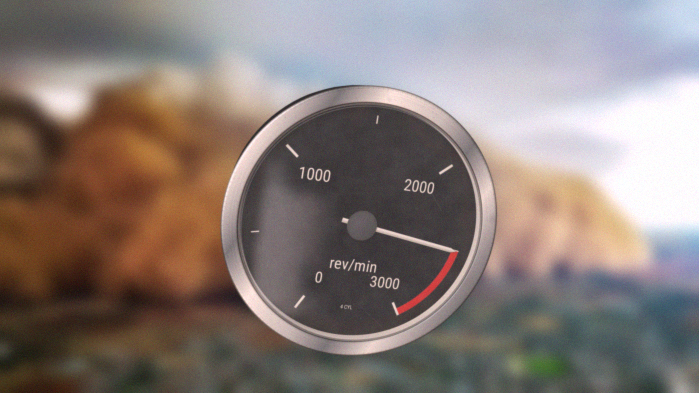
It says 2500 rpm
